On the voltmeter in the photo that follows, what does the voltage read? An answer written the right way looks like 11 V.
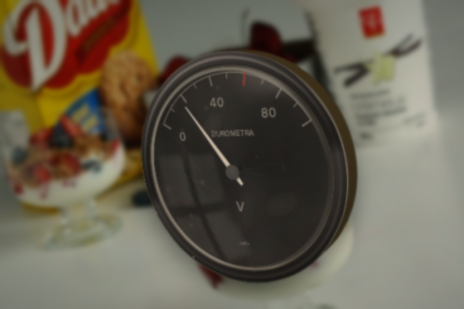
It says 20 V
